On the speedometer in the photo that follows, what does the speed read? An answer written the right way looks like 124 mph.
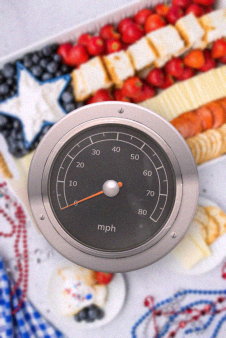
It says 0 mph
